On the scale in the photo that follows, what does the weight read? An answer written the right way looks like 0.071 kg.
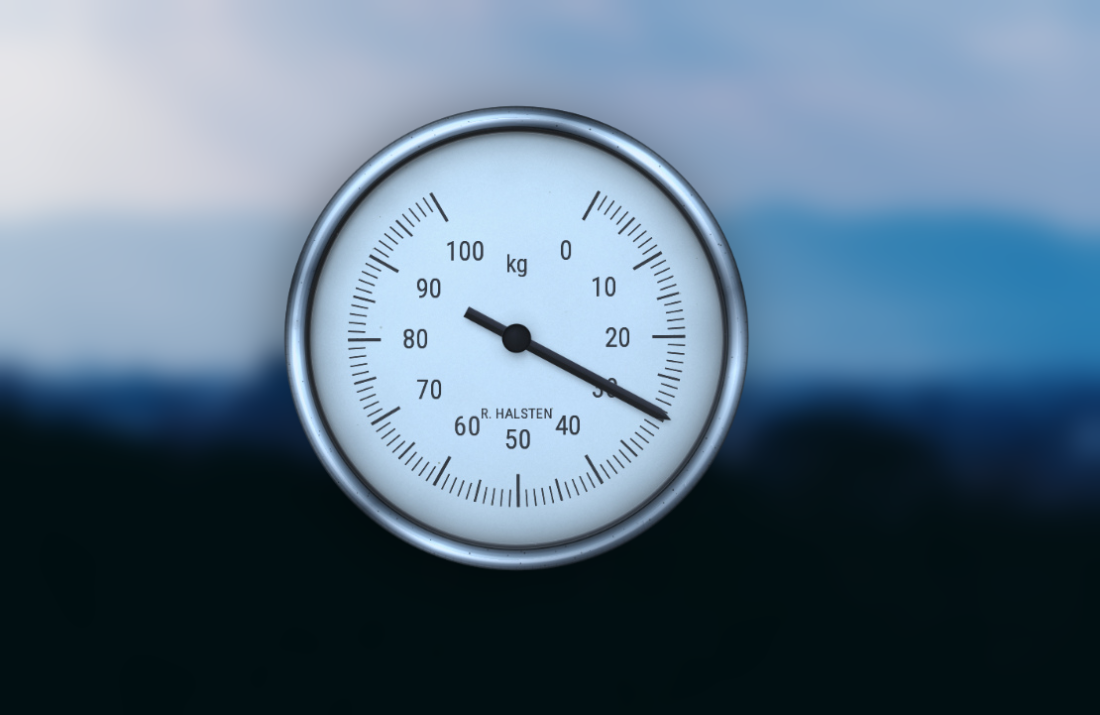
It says 29.5 kg
